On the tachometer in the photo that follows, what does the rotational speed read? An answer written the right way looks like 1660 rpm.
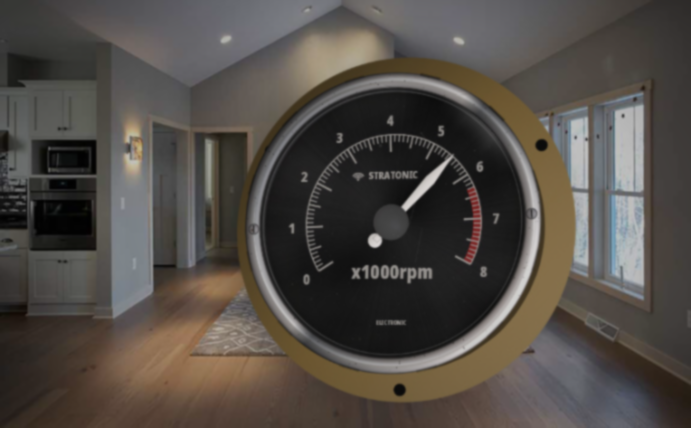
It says 5500 rpm
